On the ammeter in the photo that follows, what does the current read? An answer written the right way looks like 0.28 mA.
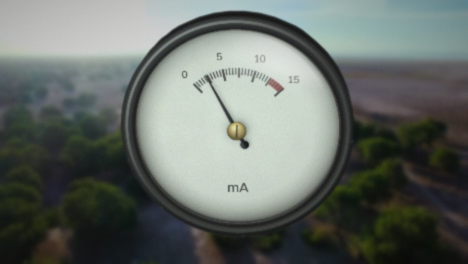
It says 2.5 mA
